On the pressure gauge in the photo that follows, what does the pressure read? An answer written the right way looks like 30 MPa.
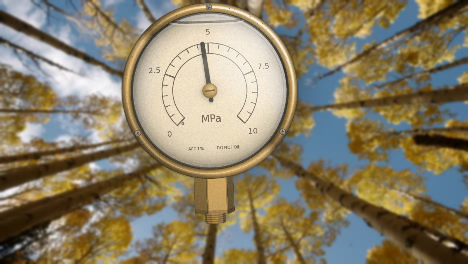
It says 4.75 MPa
